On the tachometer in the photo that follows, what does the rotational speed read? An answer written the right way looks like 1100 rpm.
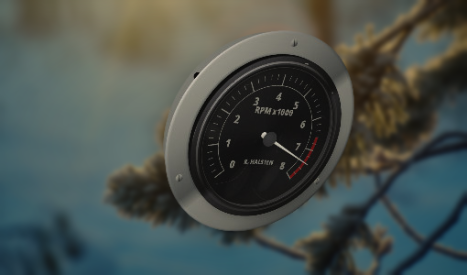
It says 7400 rpm
